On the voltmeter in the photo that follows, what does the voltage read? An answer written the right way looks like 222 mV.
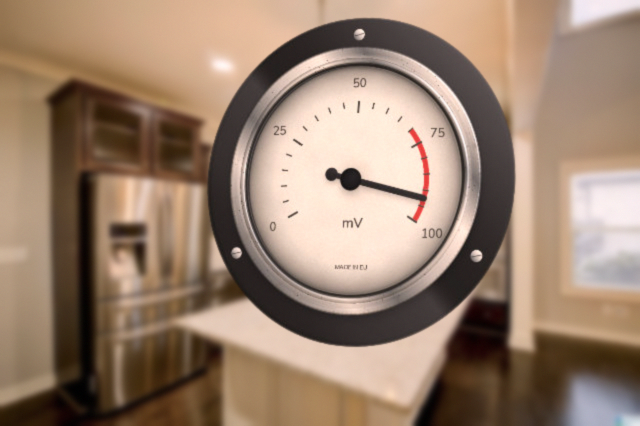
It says 92.5 mV
